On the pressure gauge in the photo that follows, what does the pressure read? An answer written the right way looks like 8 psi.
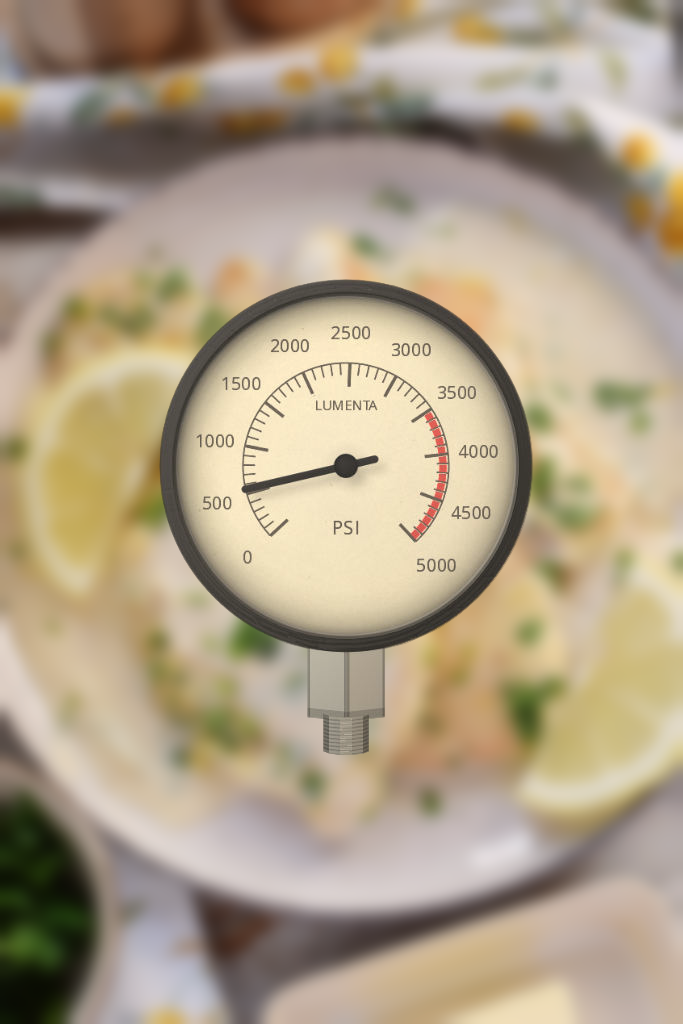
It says 550 psi
